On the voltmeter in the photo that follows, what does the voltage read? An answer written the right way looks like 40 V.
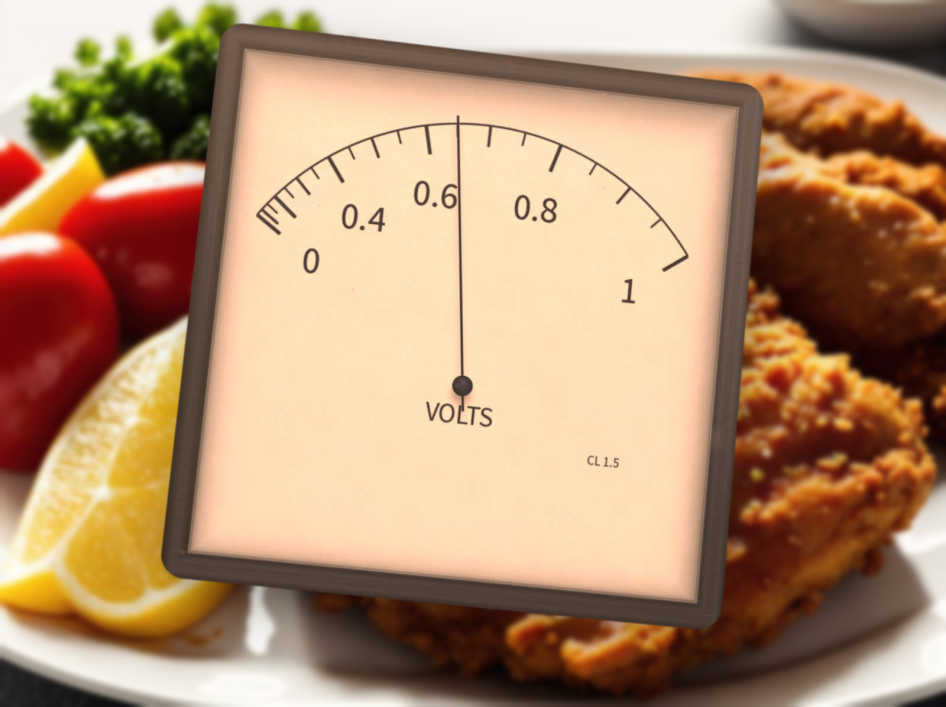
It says 0.65 V
